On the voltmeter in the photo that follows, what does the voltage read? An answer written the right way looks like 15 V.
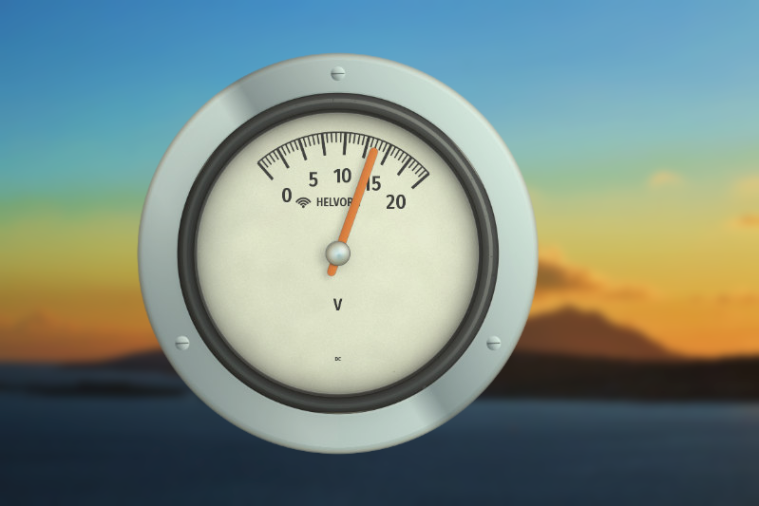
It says 13.5 V
